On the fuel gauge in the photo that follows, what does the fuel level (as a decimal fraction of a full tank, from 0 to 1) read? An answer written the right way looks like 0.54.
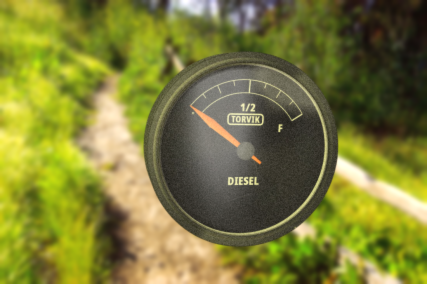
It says 0
